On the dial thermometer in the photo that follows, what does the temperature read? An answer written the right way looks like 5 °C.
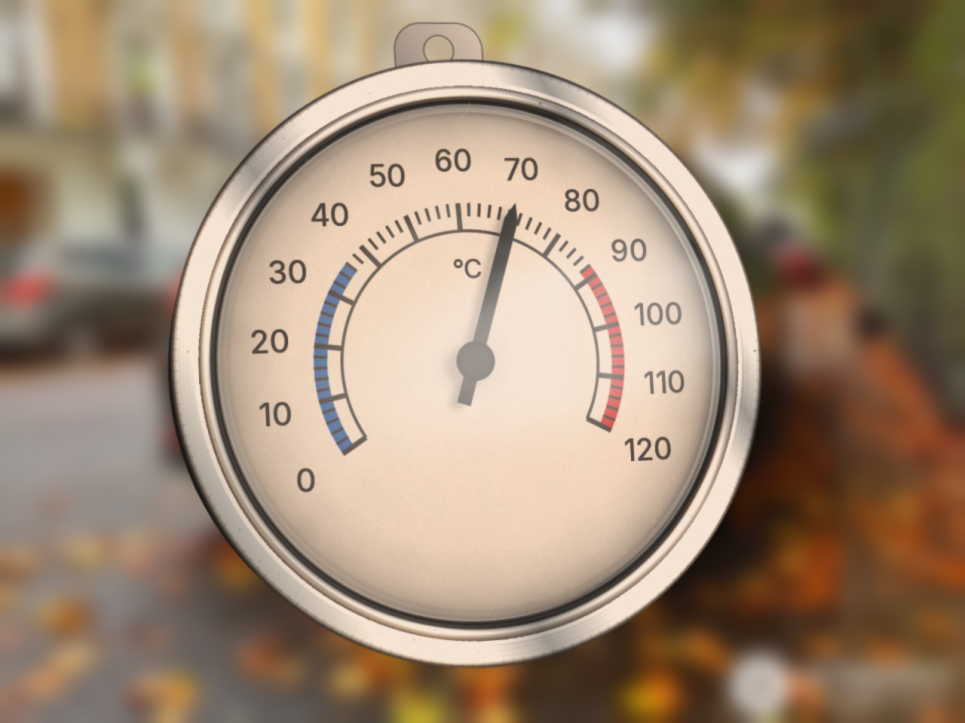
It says 70 °C
